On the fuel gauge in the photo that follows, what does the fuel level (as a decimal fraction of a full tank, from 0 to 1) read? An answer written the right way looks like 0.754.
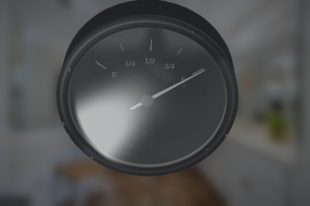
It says 1
